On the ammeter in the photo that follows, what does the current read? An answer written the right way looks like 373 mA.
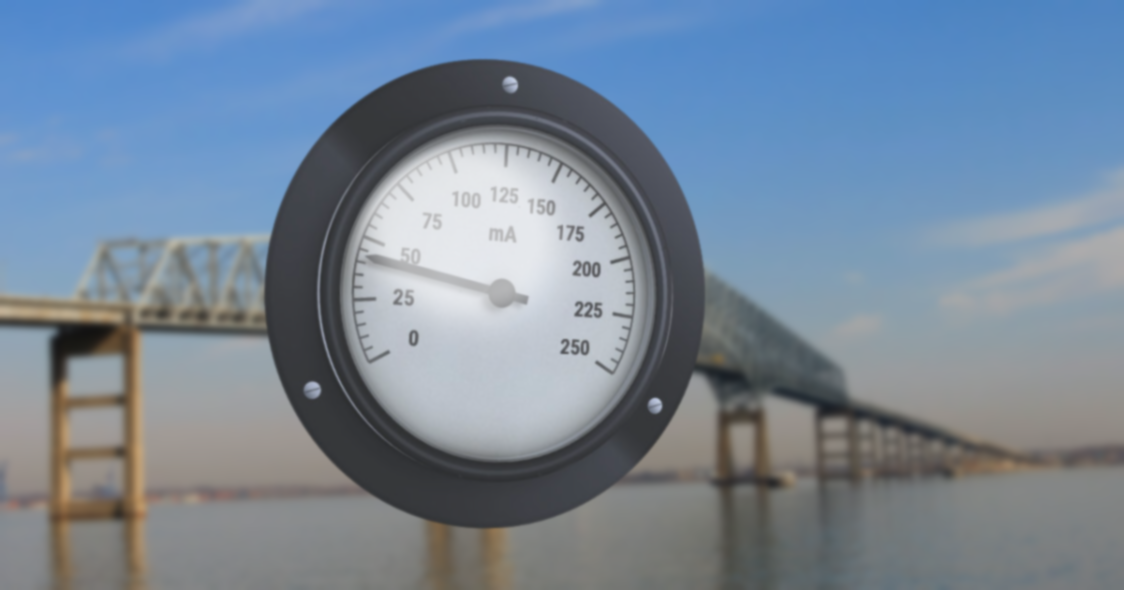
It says 42.5 mA
